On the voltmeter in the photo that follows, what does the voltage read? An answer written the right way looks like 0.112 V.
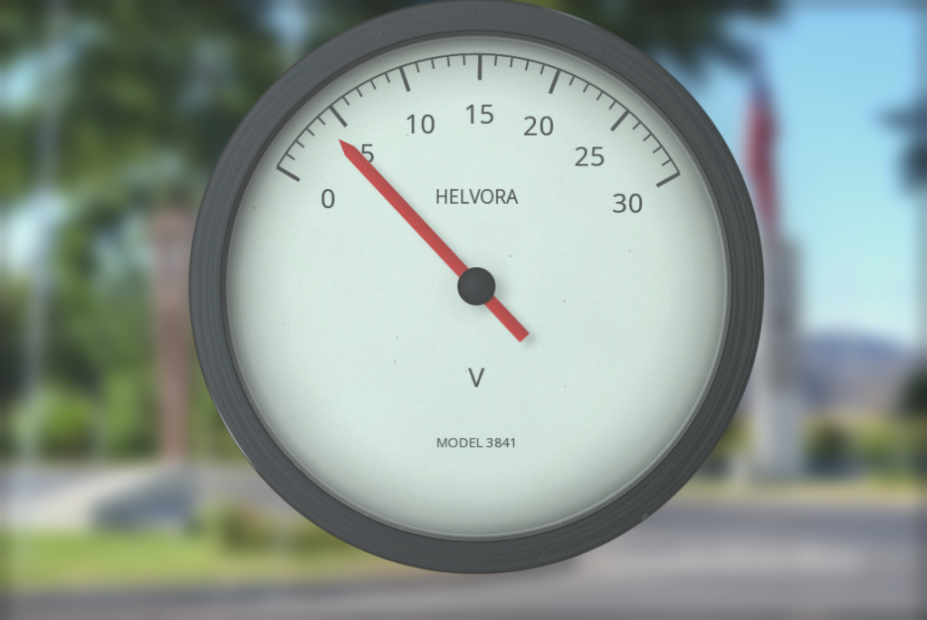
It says 4 V
